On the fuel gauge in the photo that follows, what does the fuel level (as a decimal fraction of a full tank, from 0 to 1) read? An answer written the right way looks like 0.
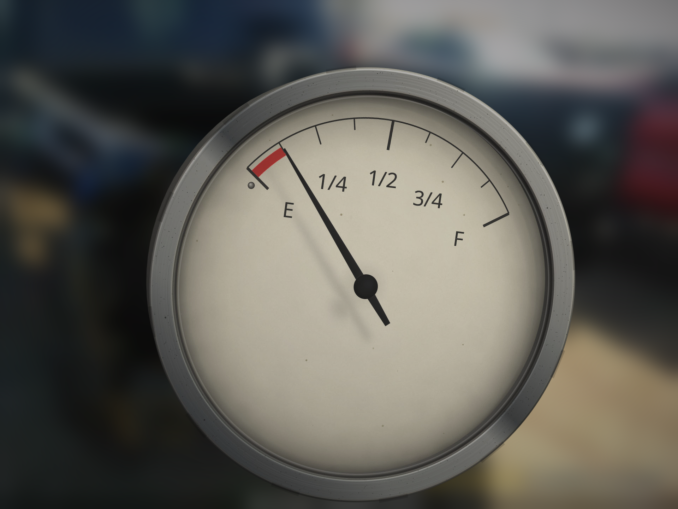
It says 0.125
